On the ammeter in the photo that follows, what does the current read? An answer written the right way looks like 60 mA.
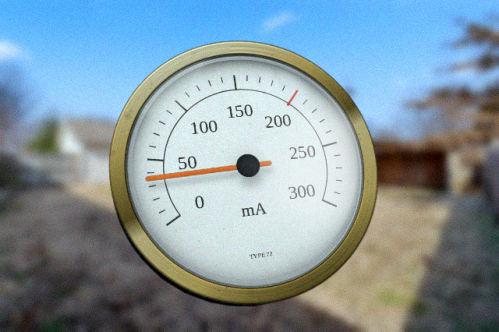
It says 35 mA
